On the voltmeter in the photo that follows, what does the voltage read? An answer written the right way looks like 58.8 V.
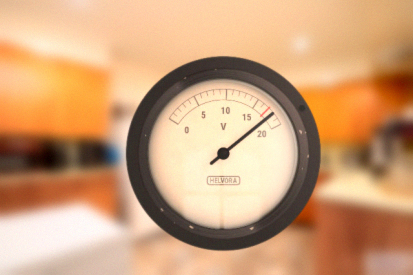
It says 18 V
